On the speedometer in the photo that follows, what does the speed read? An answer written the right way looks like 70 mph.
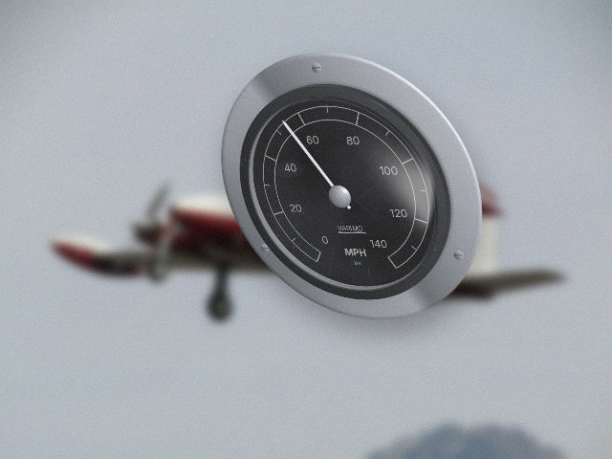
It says 55 mph
